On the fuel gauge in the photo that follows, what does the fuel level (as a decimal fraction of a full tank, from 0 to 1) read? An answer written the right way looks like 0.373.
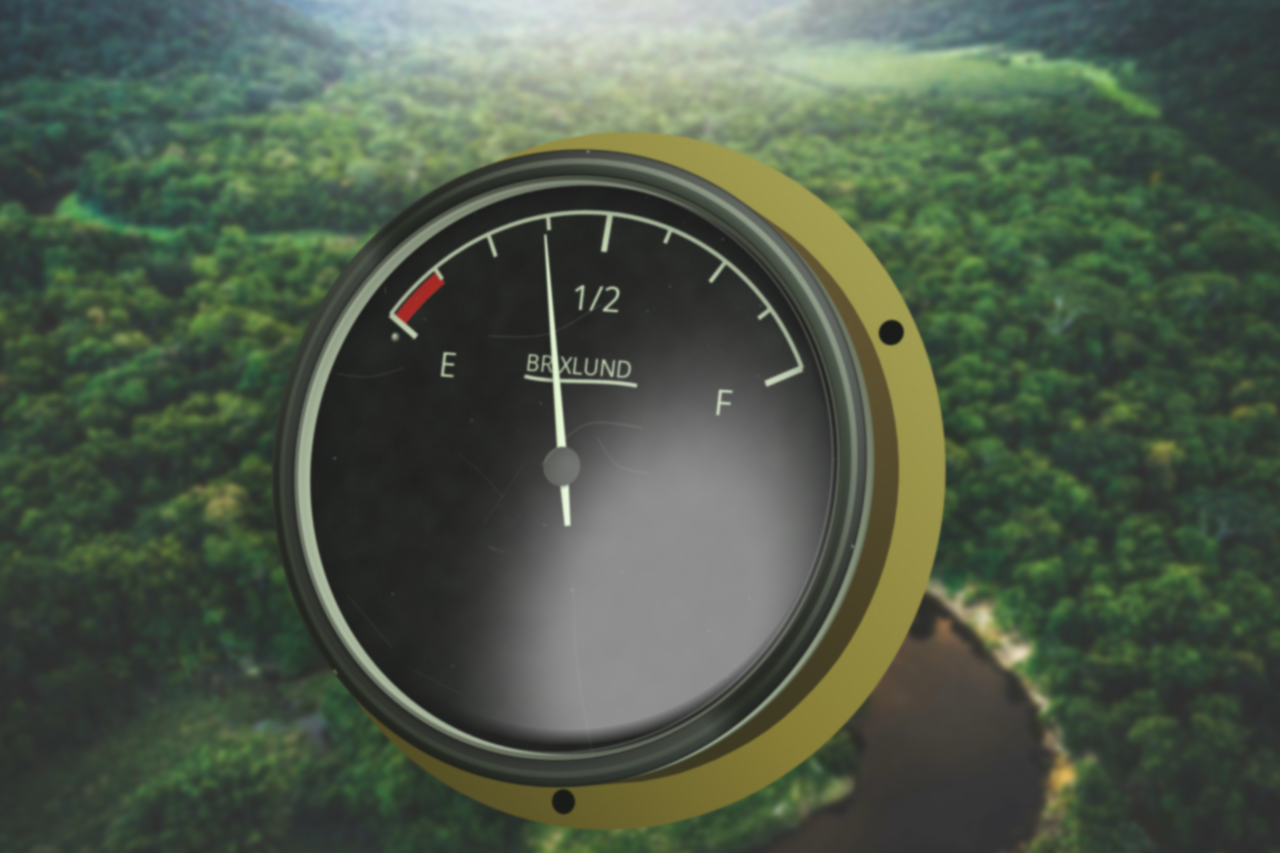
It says 0.375
